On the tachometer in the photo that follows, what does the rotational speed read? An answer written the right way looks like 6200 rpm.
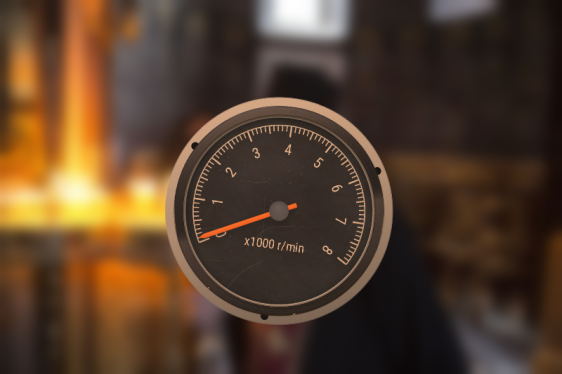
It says 100 rpm
